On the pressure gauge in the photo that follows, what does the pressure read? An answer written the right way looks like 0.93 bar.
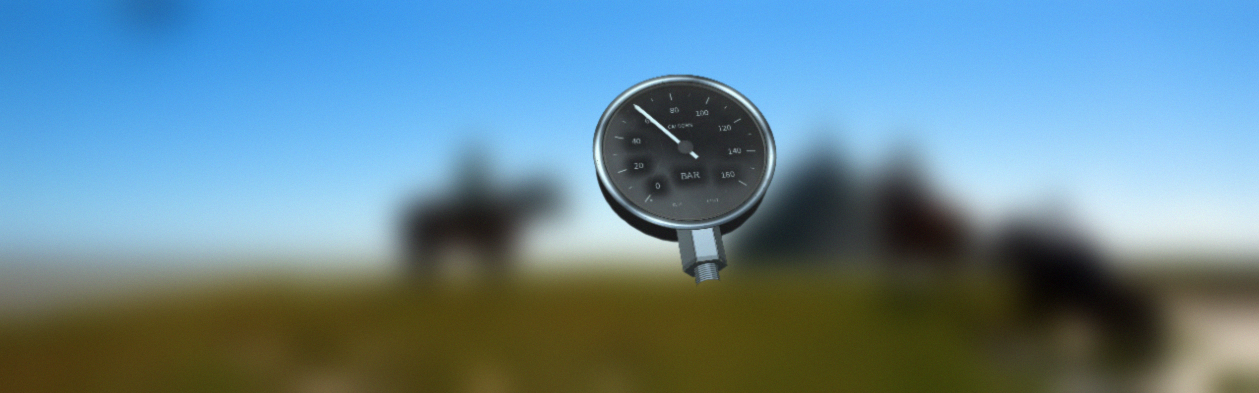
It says 60 bar
